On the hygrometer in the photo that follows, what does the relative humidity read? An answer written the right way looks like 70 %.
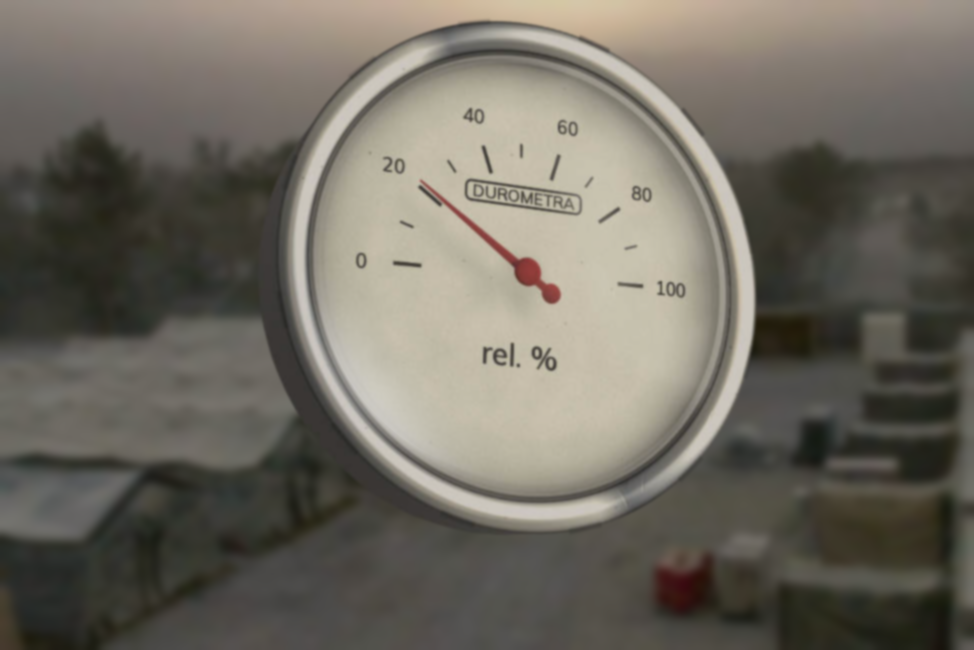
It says 20 %
